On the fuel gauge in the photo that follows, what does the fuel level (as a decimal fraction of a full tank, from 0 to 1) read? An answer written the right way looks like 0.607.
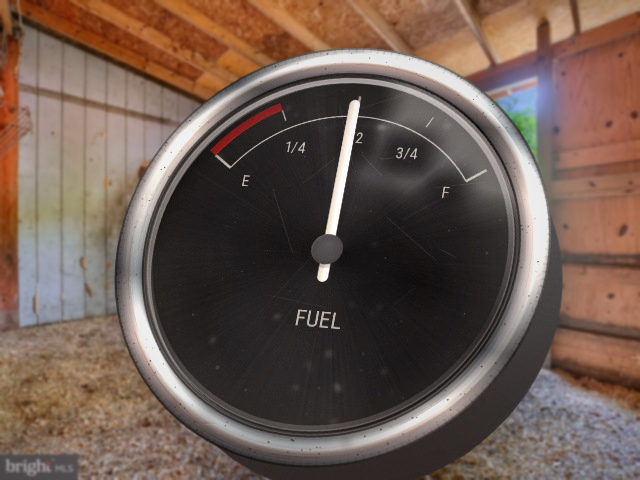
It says 0.5
